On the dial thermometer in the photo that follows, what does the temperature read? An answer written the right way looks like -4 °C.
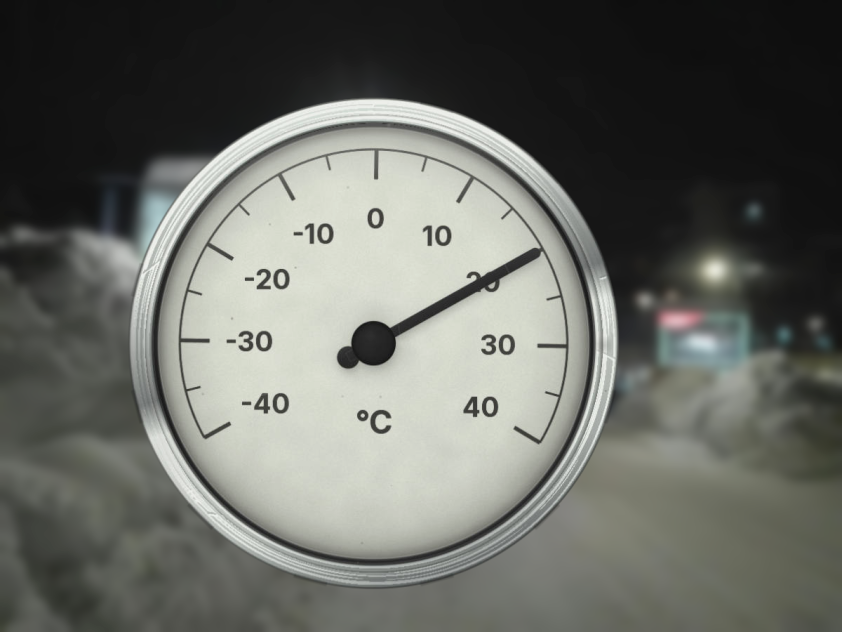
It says 20 °C
